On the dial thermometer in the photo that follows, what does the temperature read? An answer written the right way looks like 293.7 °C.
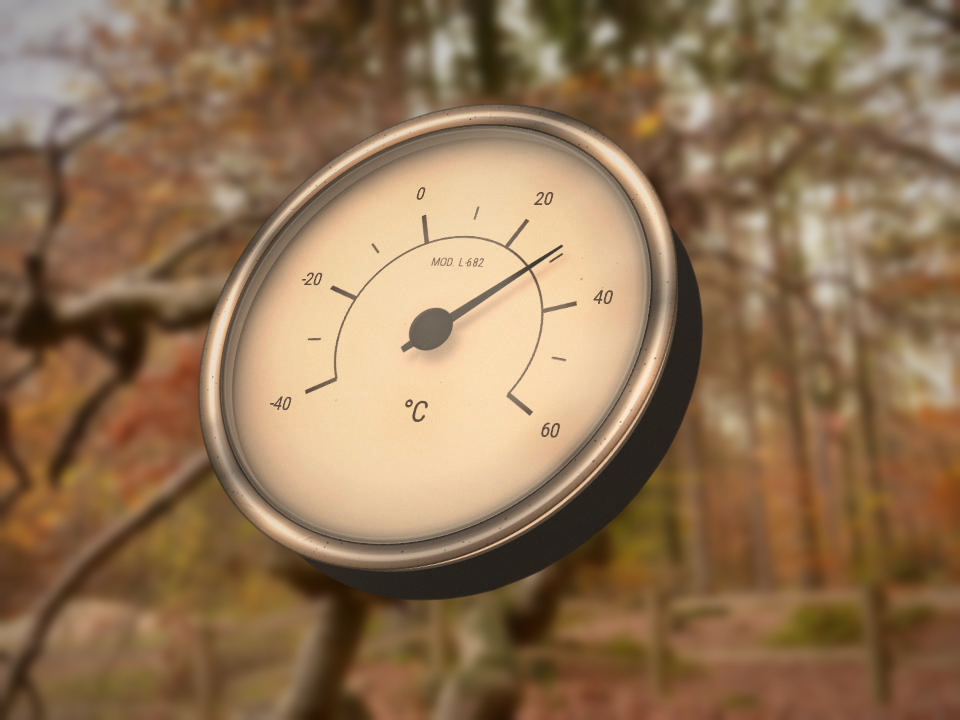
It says 30 °C
